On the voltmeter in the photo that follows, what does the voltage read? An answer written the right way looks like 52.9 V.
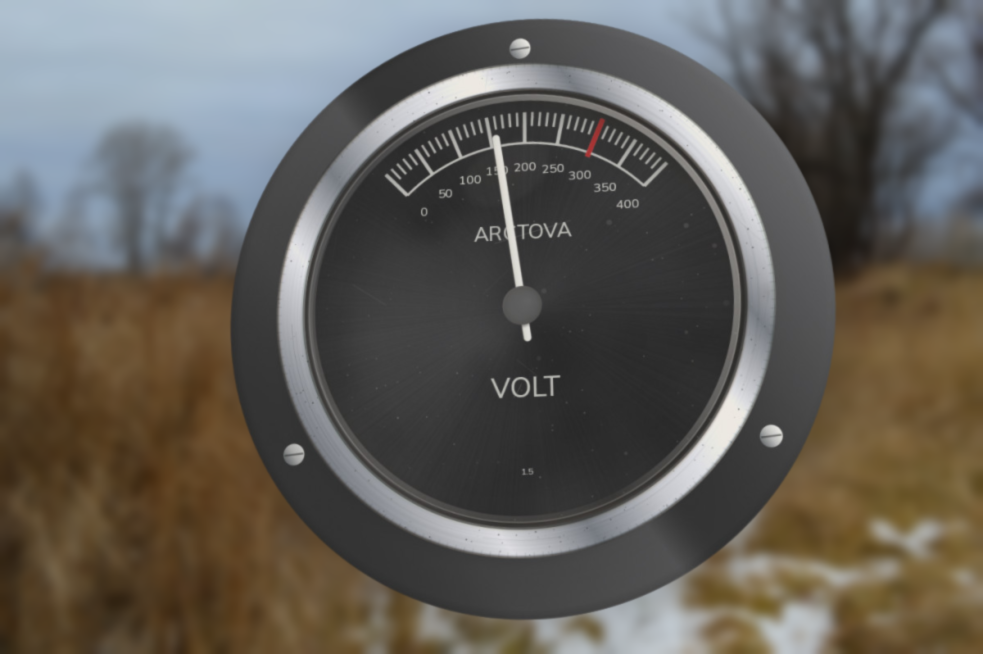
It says 160 V
